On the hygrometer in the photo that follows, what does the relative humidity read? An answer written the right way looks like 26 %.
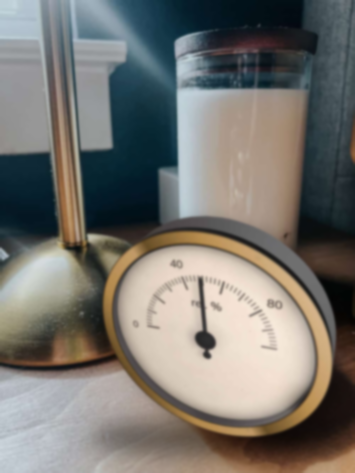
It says 50 %
